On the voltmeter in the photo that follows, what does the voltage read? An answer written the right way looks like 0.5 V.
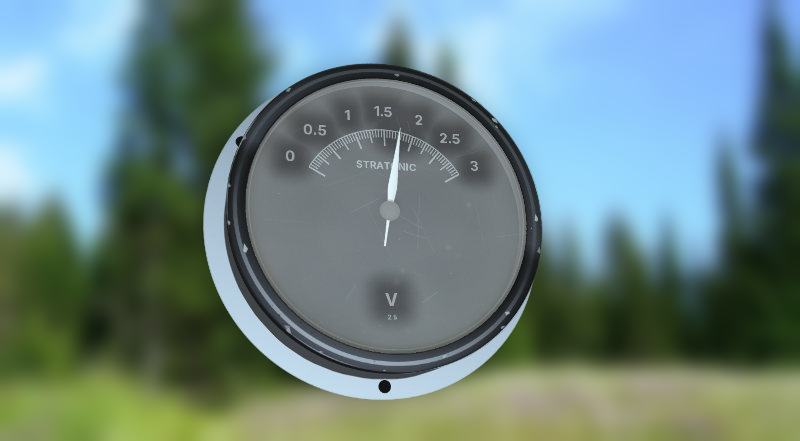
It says 1.75 V
